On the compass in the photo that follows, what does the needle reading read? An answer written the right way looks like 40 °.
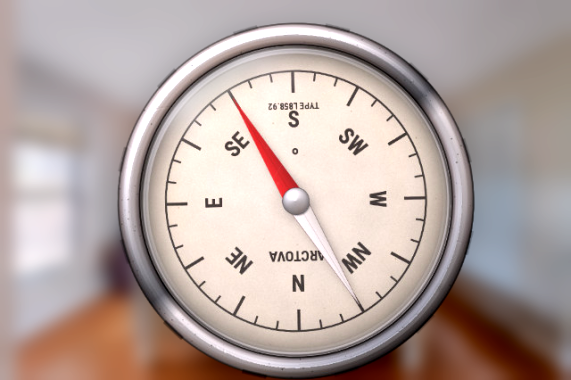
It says 150 °
